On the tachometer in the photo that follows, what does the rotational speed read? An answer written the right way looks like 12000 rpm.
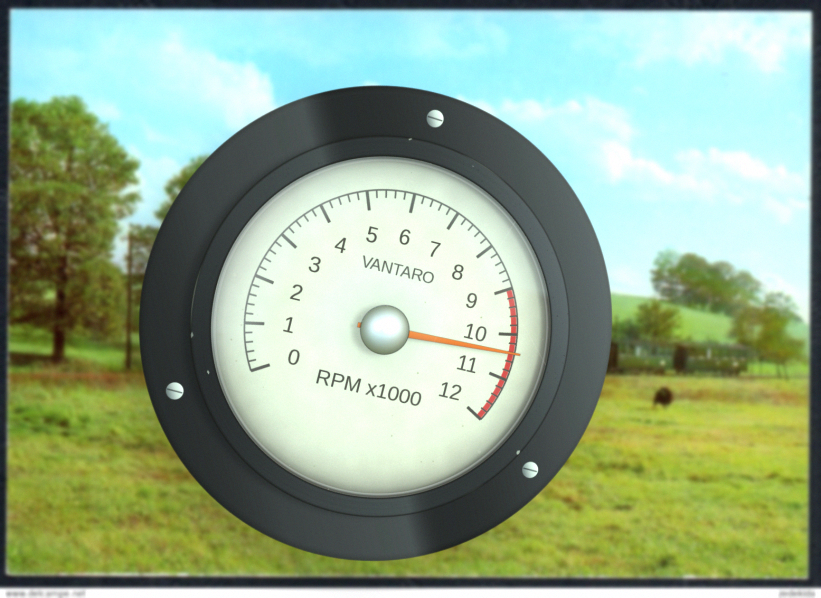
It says 10400 rpm
